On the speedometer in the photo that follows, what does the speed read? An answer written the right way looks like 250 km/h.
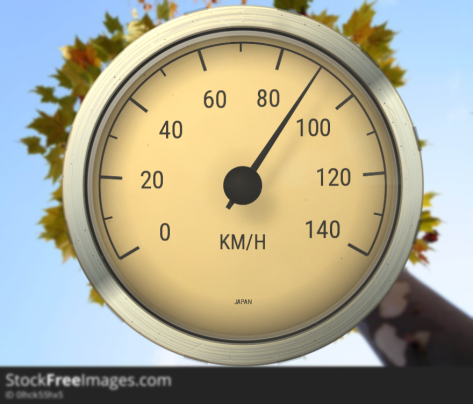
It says 90 km/h
